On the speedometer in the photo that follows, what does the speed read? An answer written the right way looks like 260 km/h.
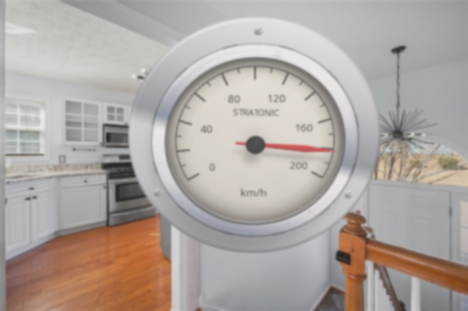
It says 180 km/h
